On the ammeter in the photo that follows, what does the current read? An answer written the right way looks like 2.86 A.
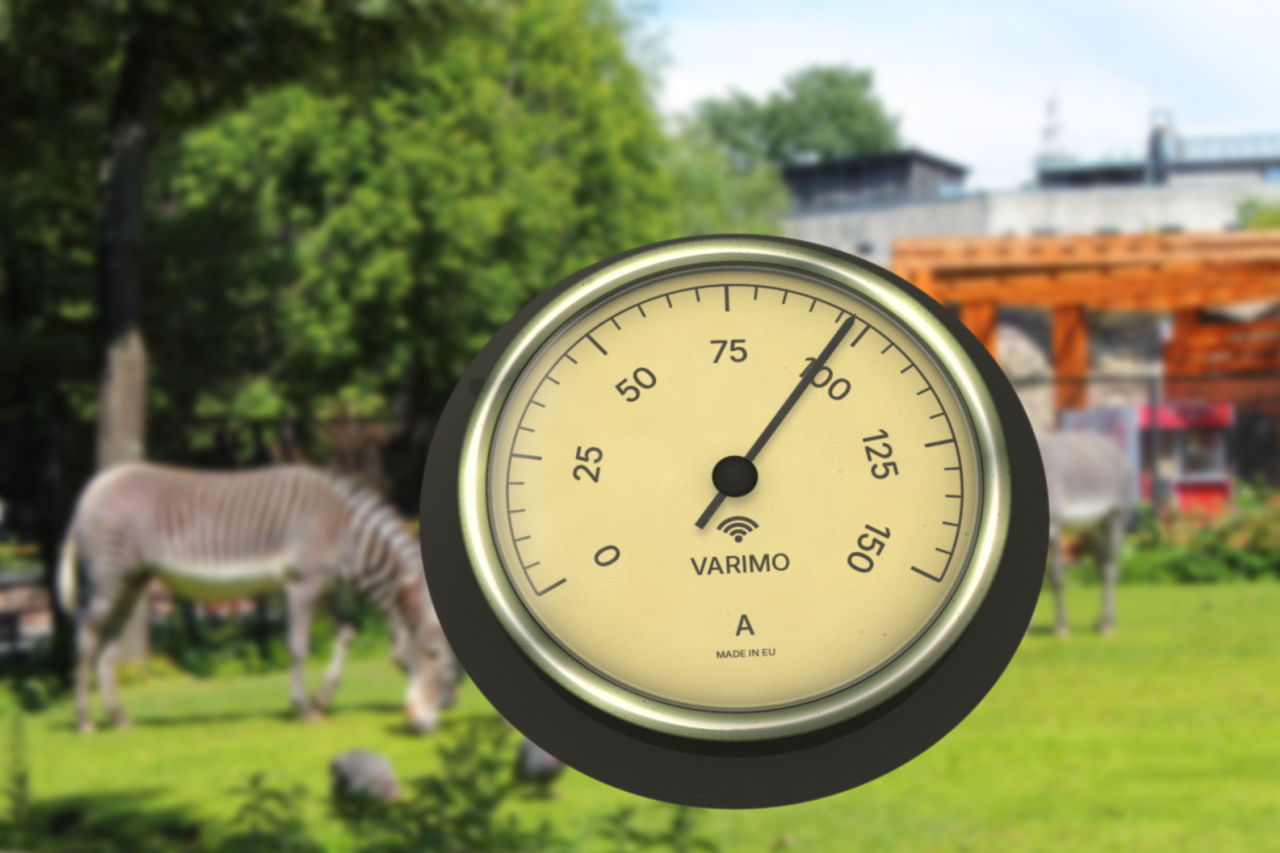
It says 97.5 A
